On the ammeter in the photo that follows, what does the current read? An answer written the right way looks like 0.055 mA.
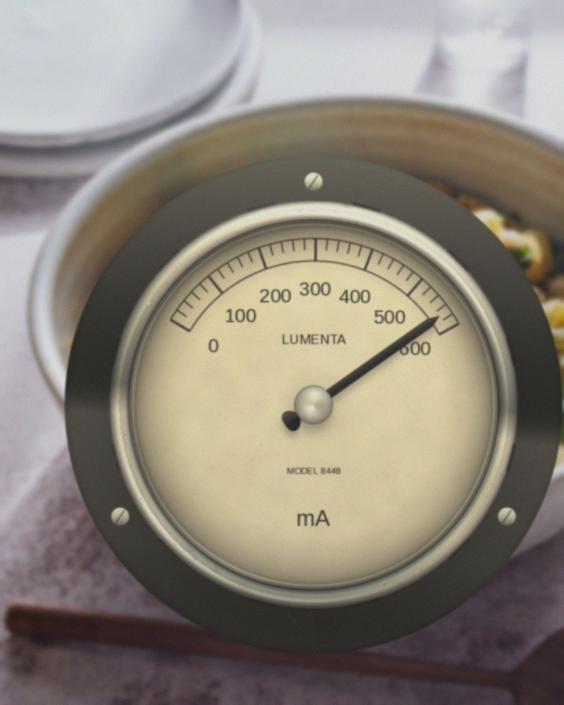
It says 570 mA
